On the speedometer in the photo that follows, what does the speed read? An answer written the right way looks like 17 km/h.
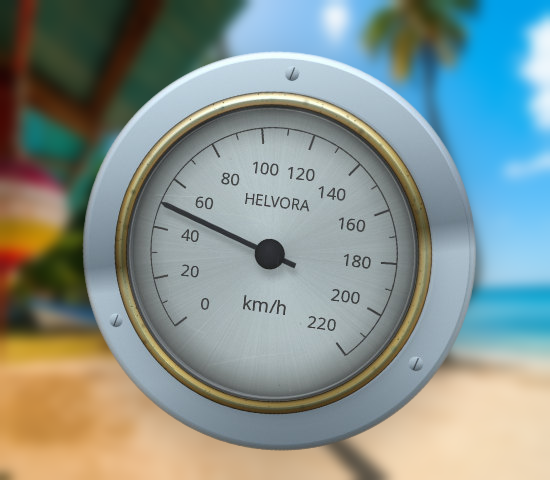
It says 50 km/h
